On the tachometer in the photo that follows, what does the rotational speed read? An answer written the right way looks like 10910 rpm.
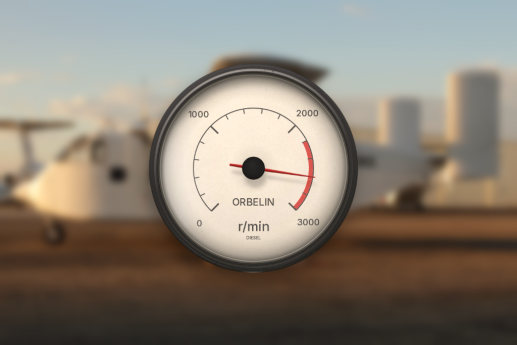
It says 2600 rpm
